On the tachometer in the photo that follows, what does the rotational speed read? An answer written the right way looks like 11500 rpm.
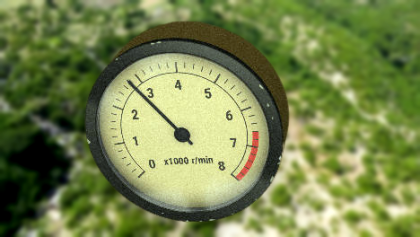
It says 2800 rpm
